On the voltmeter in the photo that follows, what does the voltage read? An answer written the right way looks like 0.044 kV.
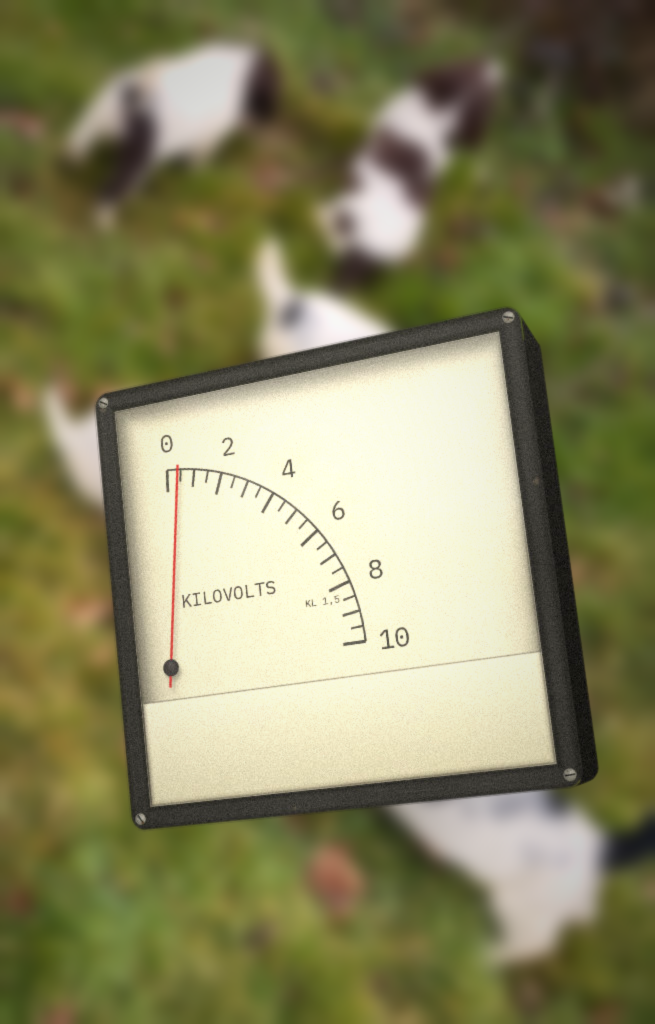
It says 0.5 kV
